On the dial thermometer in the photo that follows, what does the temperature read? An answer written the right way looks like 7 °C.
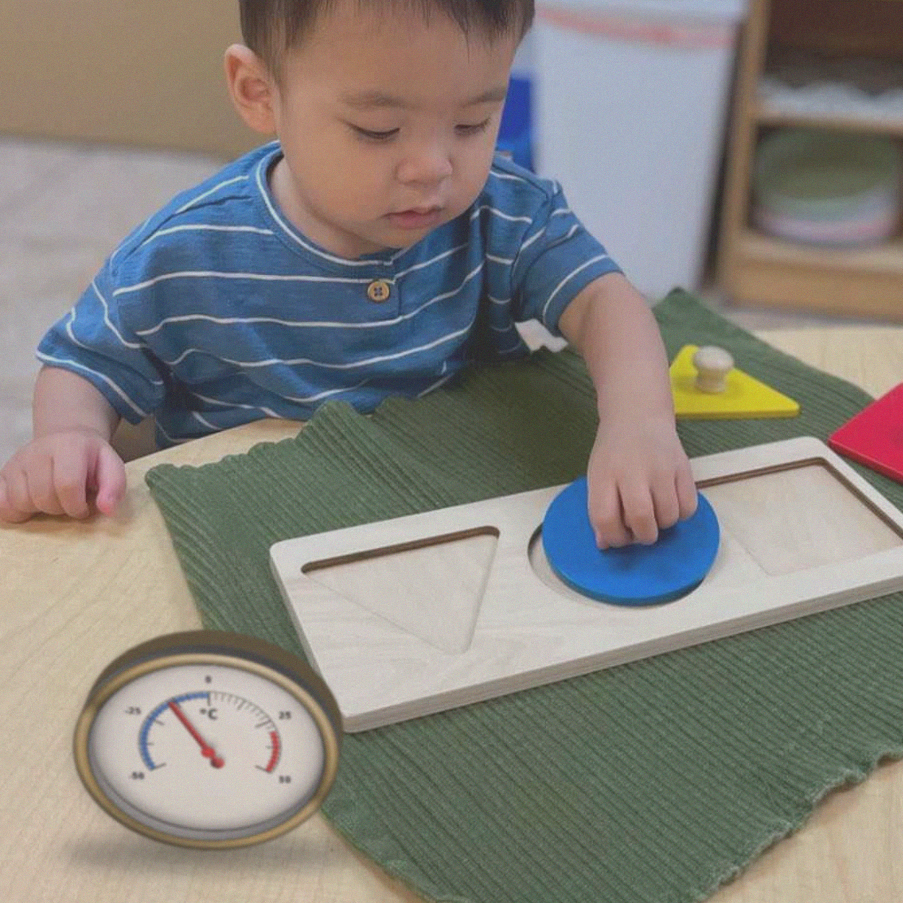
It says -12.5 °C
